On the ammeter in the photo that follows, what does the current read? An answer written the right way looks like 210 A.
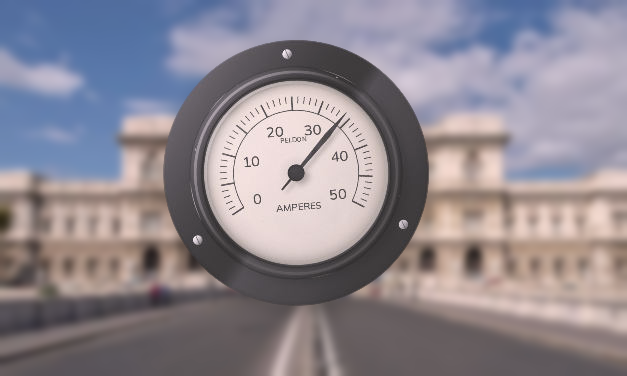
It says 34 A
